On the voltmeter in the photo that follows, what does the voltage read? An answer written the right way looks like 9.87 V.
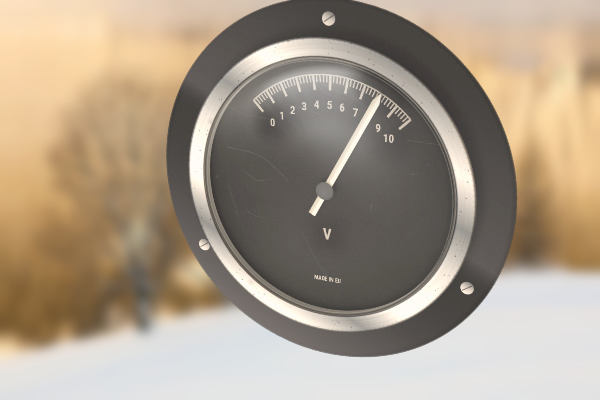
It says 8 V
